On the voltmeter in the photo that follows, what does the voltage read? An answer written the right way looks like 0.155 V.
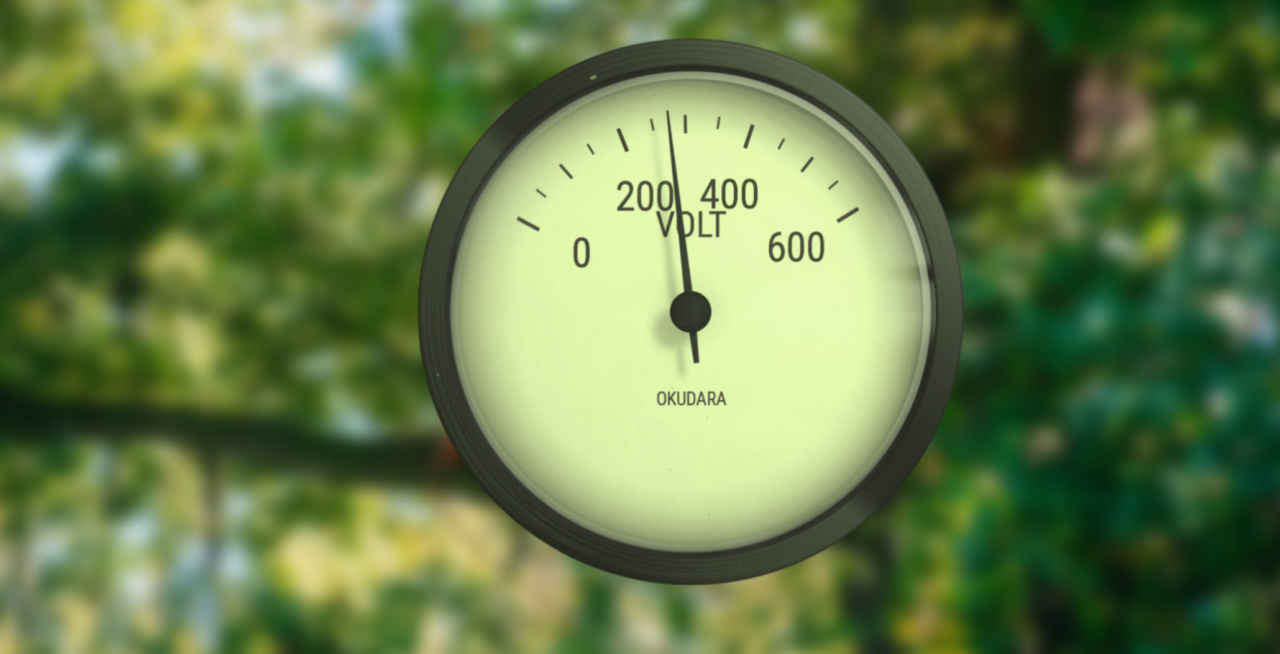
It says 275 V
